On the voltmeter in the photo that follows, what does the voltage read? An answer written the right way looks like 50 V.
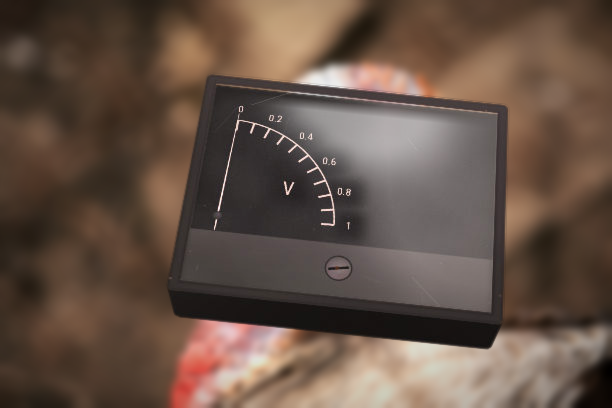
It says 0 V
